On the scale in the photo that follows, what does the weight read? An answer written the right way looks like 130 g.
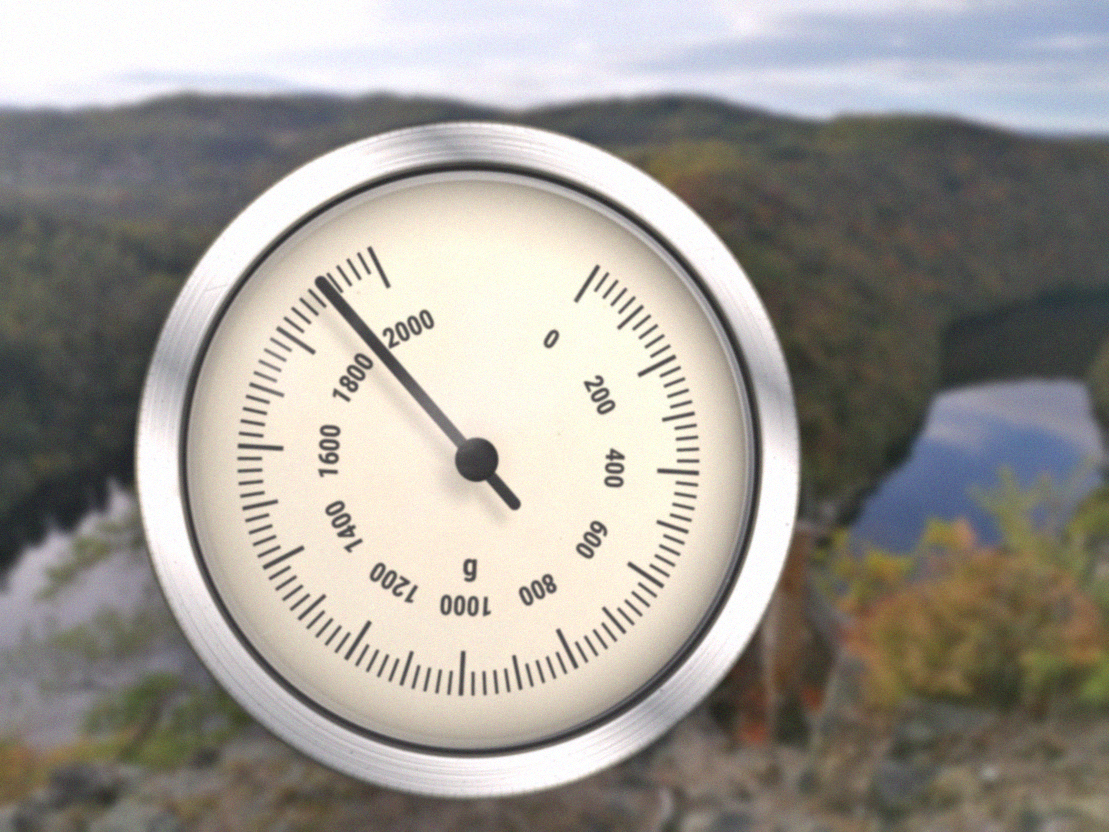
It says 1900 g
